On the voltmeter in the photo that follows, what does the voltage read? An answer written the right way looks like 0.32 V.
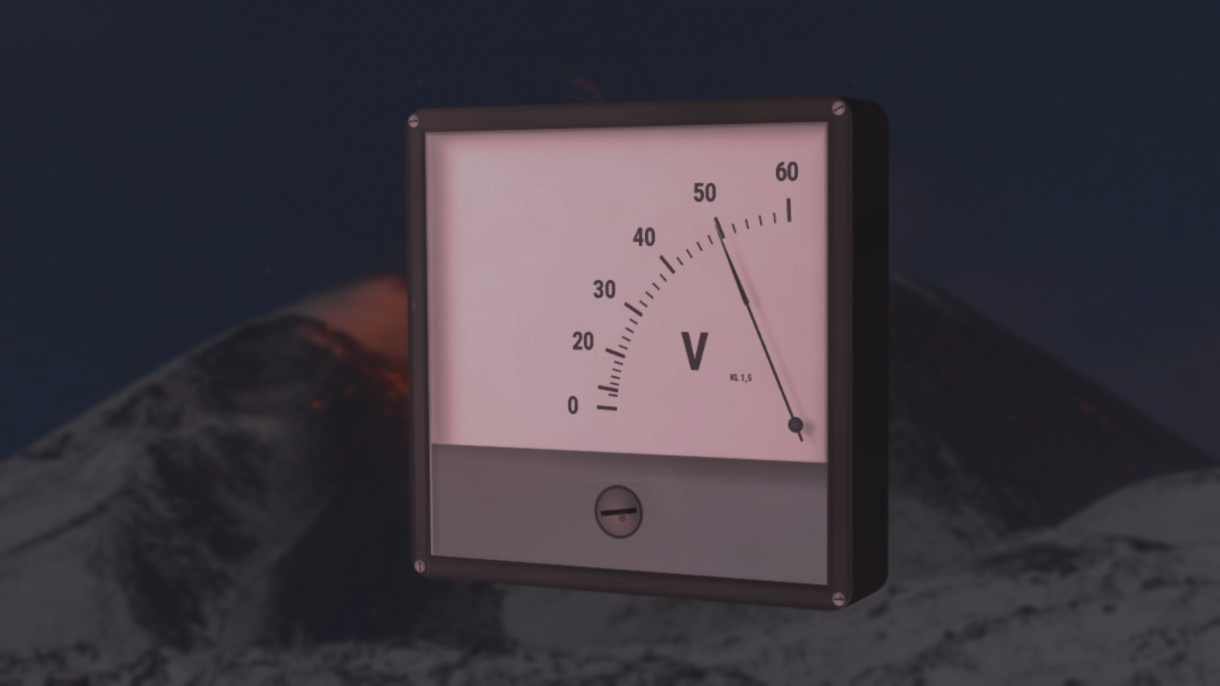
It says 50 V
